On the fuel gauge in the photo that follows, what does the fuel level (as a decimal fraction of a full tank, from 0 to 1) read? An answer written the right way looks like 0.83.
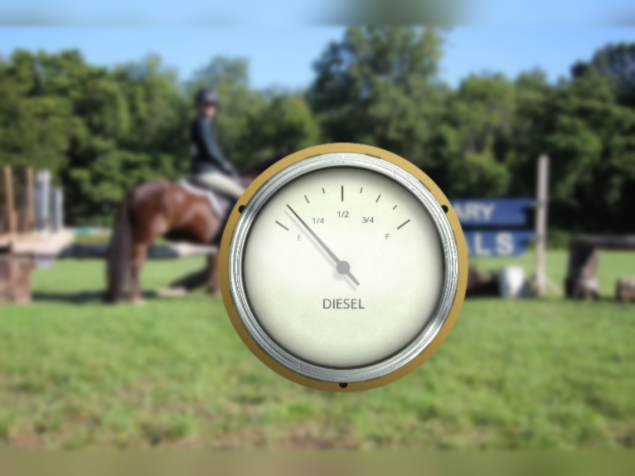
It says 0.125
